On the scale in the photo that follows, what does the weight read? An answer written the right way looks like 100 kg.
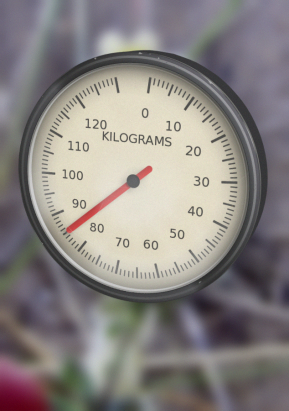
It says 85 kg
